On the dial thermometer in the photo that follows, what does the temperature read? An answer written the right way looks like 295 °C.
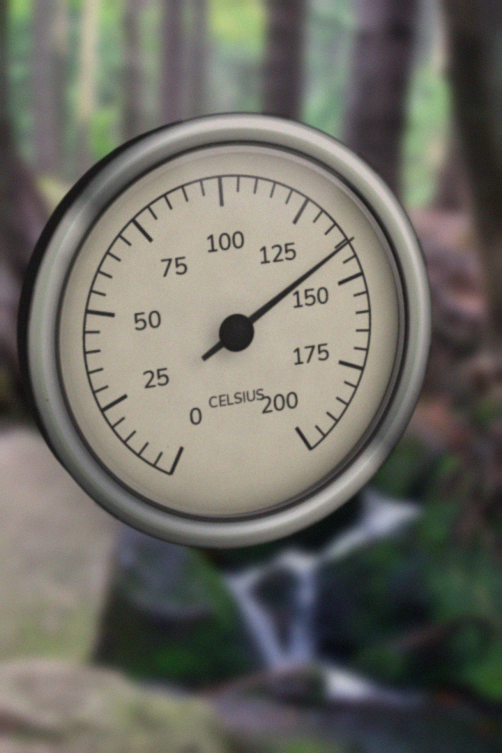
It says 140 °C
